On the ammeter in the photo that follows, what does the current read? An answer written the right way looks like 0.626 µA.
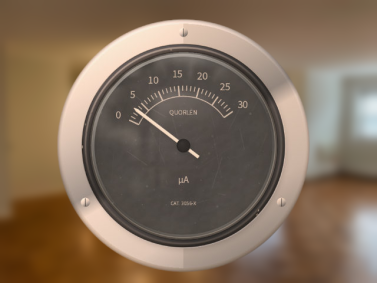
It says 3 µA
